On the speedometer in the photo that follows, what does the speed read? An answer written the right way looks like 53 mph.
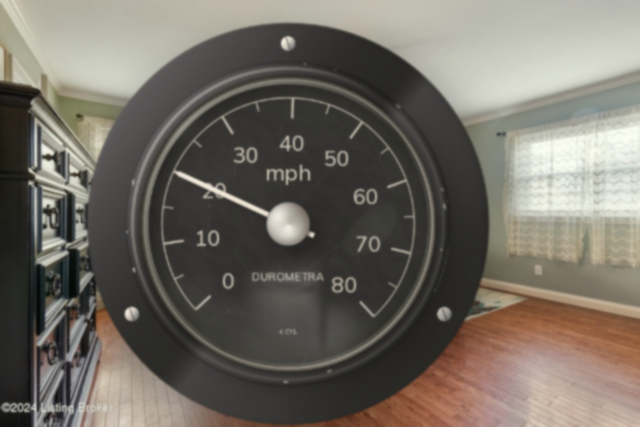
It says 20 mph
